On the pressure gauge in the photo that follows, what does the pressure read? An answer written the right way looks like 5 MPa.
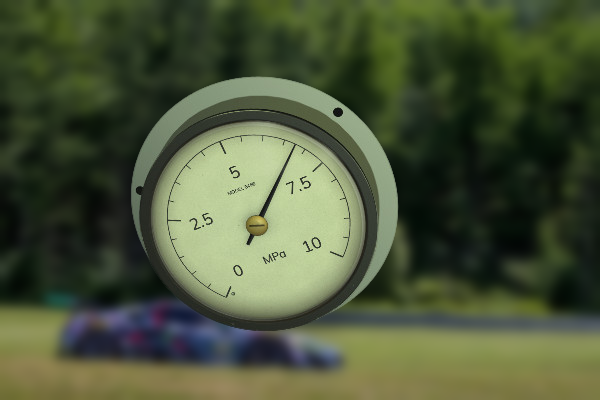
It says 6.75 MPa
